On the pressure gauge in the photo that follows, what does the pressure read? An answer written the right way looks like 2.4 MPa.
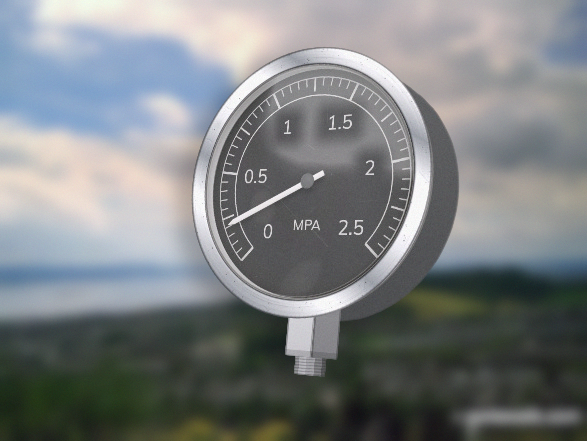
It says 0.2 MPa
